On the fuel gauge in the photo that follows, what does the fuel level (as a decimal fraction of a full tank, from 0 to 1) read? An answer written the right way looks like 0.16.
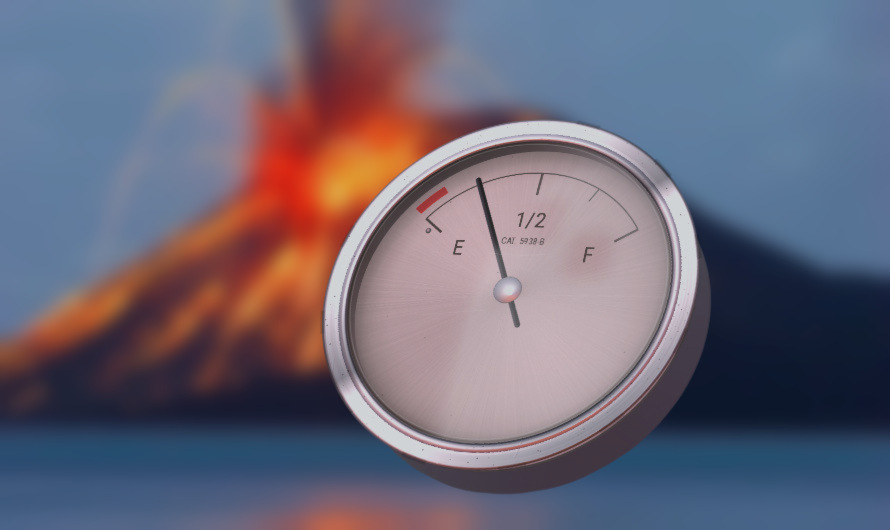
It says 0.25
